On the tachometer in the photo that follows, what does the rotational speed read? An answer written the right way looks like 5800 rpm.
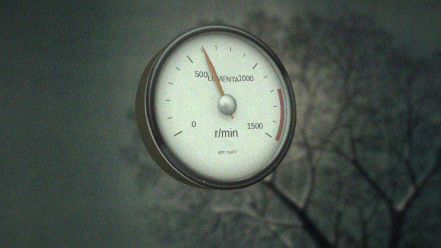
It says 600 rpm
